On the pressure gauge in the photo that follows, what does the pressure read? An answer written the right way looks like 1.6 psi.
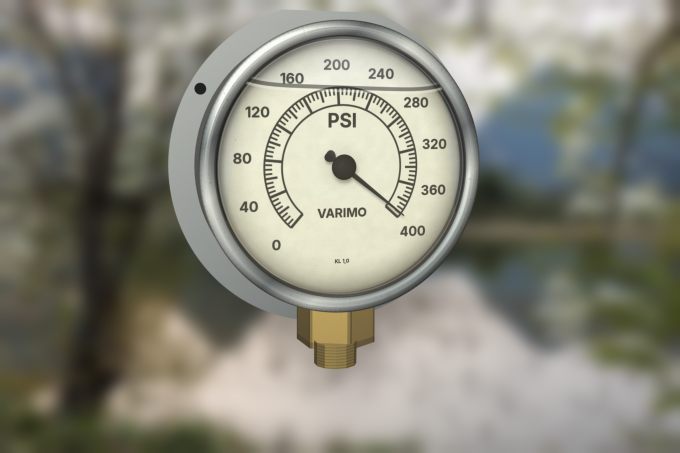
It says 395 psi
